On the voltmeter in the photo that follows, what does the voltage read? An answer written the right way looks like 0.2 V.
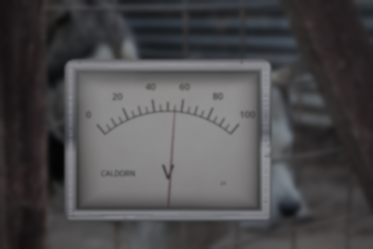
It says 55 V
